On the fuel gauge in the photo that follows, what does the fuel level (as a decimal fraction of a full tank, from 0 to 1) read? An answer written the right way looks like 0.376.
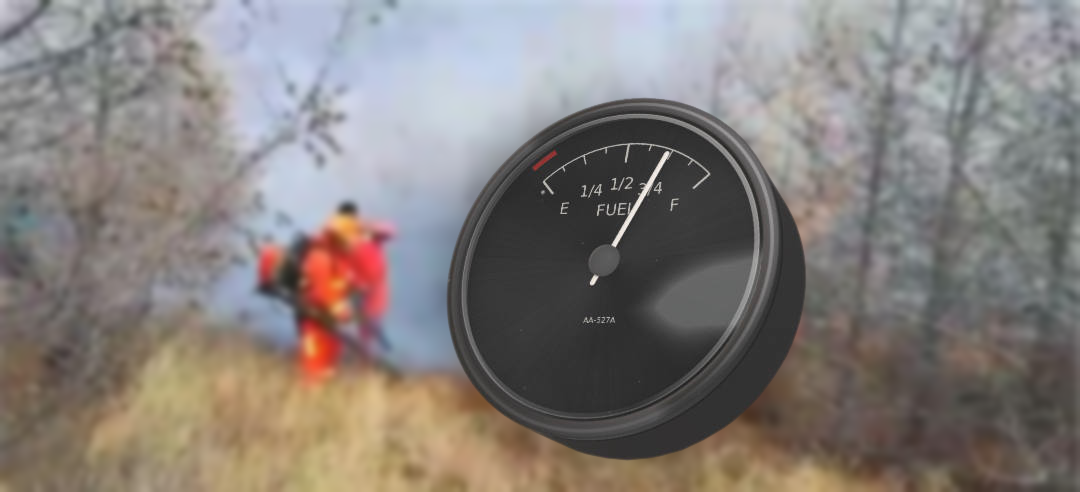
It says 0.75
